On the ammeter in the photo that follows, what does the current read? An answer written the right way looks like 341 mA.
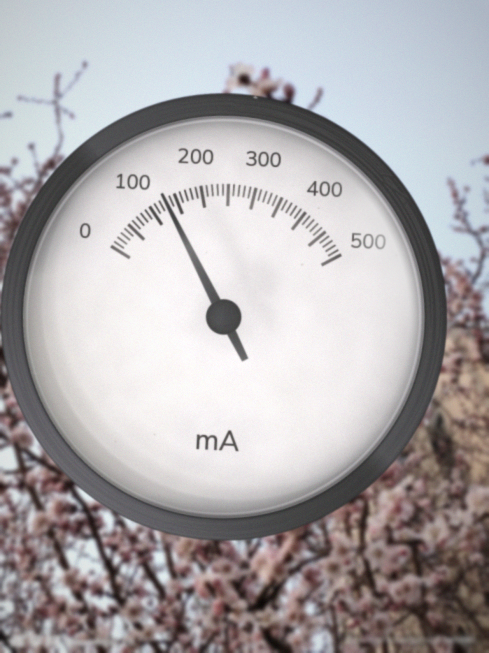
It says 130 mA
